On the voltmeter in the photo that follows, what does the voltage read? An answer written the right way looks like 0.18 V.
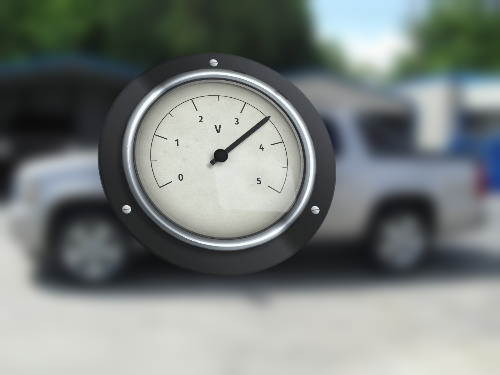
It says 3.5 V
